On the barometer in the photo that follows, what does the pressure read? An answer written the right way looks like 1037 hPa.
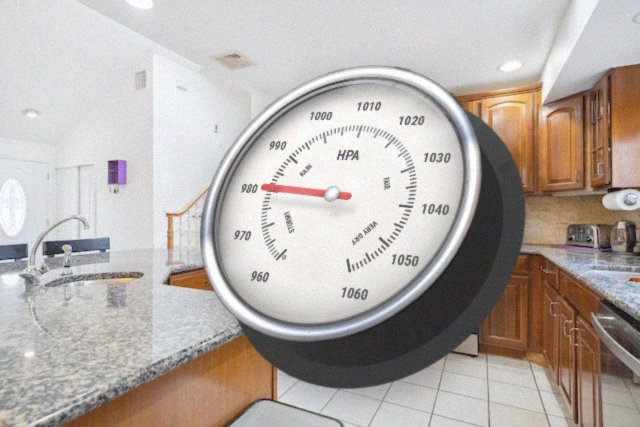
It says 980 hPa
